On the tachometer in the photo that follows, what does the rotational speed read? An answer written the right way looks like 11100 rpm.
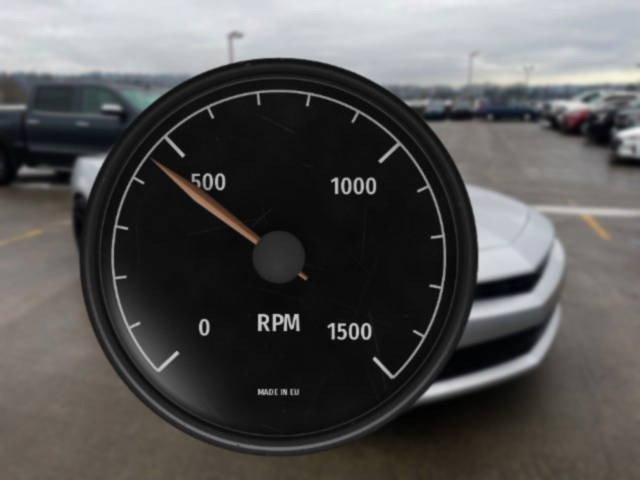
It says 450 rpm
